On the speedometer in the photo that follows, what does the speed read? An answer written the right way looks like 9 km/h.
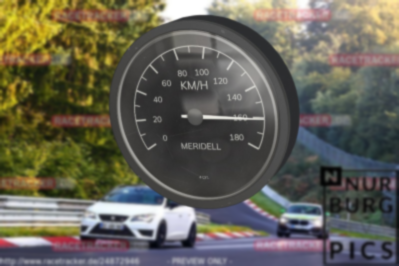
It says 160 km/h
